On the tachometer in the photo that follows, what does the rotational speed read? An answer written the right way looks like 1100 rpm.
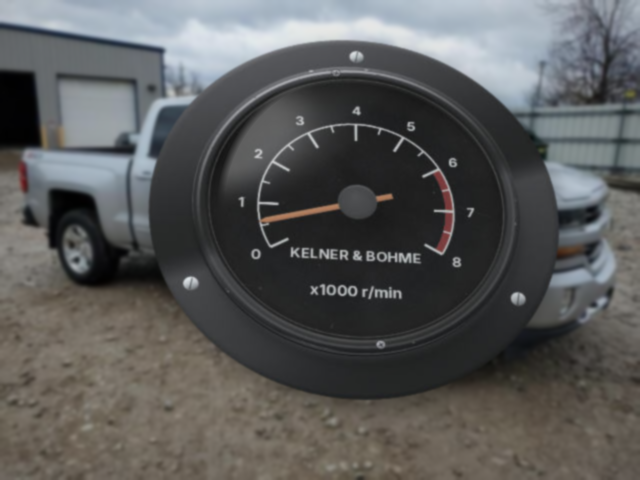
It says 500 rpm
